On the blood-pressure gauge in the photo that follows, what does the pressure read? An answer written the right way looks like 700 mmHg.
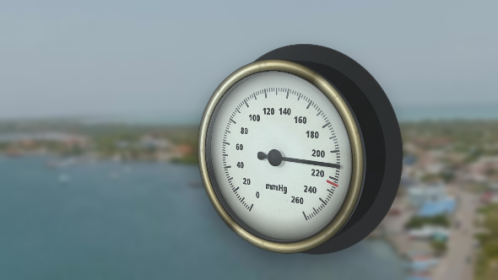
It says 210 mmHg
